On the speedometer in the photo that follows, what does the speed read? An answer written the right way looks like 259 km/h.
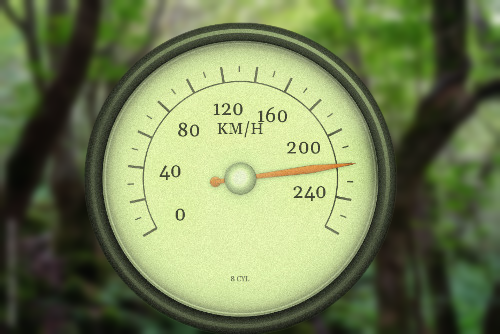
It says 220 km/h
